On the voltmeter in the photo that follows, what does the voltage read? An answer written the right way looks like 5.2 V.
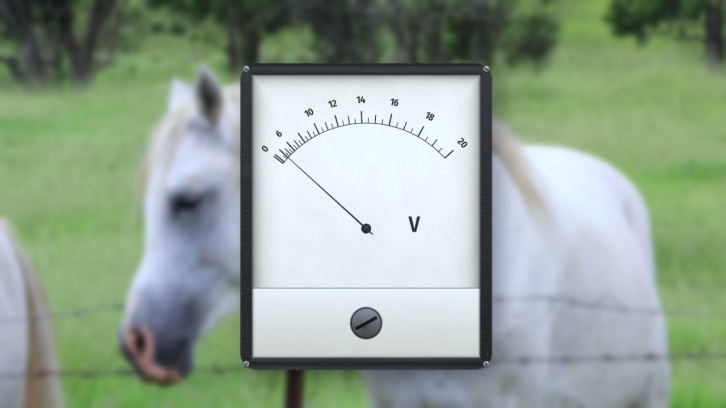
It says 4 V
